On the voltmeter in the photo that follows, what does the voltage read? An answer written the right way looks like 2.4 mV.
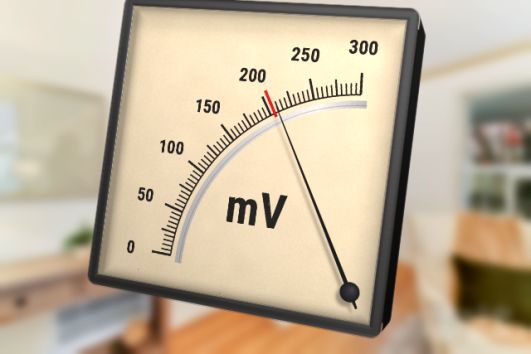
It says 210 mV
